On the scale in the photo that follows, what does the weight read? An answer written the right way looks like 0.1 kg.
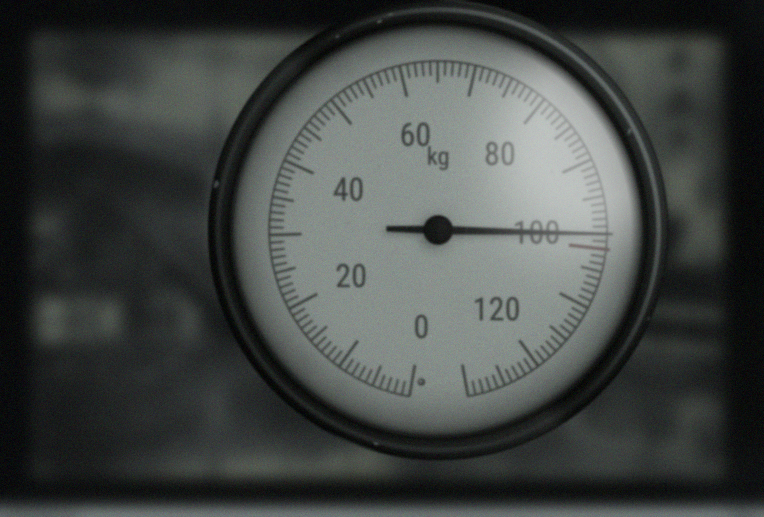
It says 100 kg
